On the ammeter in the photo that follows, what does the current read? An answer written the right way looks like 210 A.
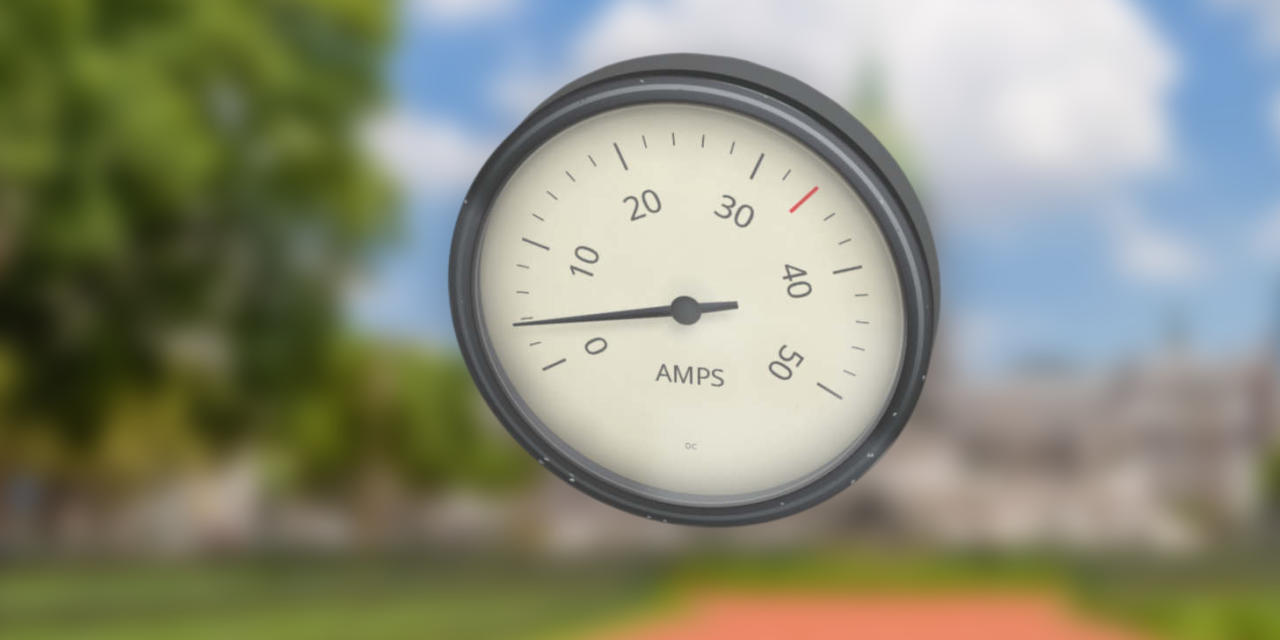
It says 4 A
